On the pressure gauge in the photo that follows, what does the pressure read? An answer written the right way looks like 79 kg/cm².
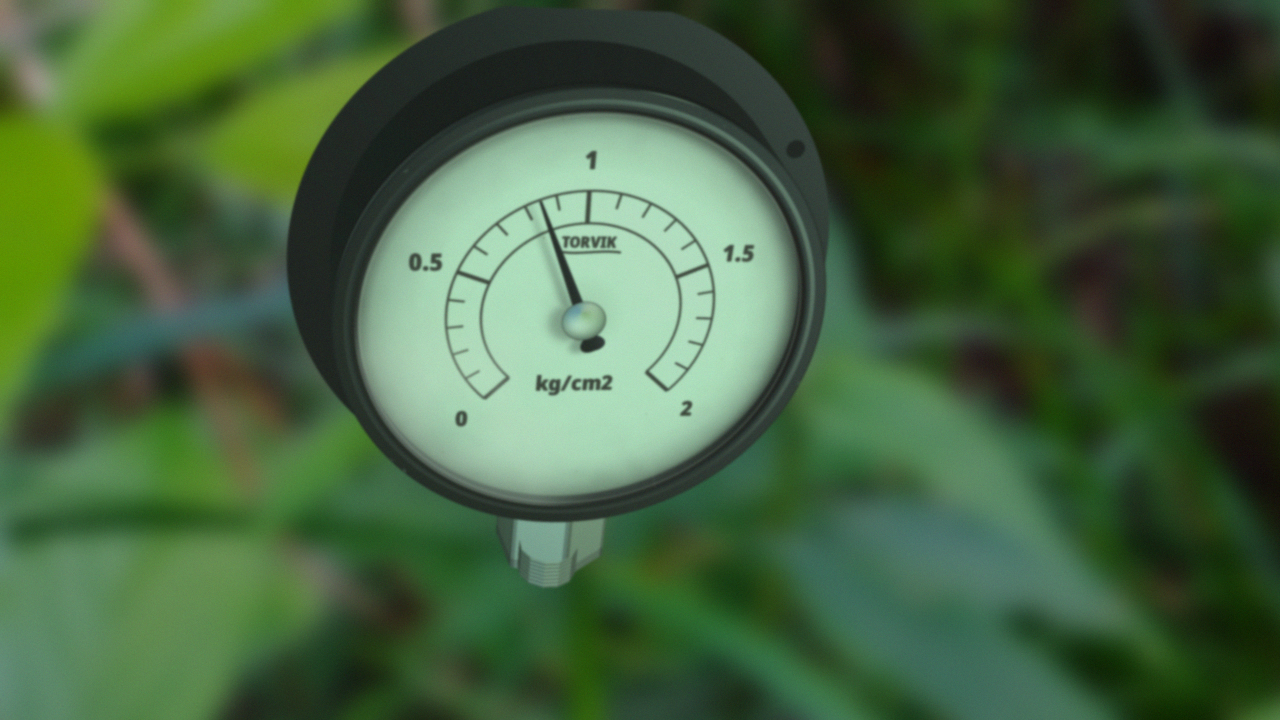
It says 0.85 kg/cm²
